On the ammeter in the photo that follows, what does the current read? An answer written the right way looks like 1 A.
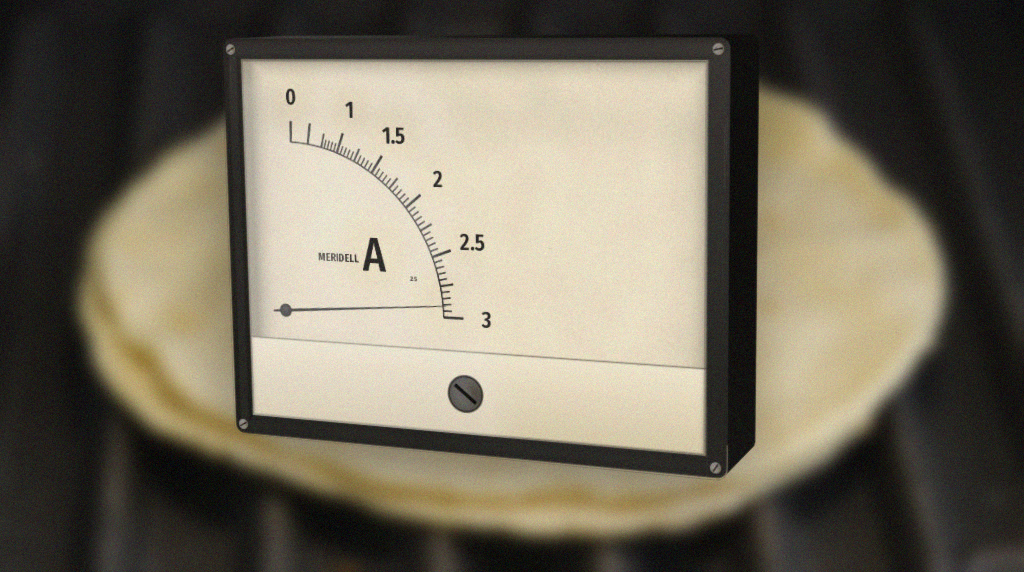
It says 2.9 A
